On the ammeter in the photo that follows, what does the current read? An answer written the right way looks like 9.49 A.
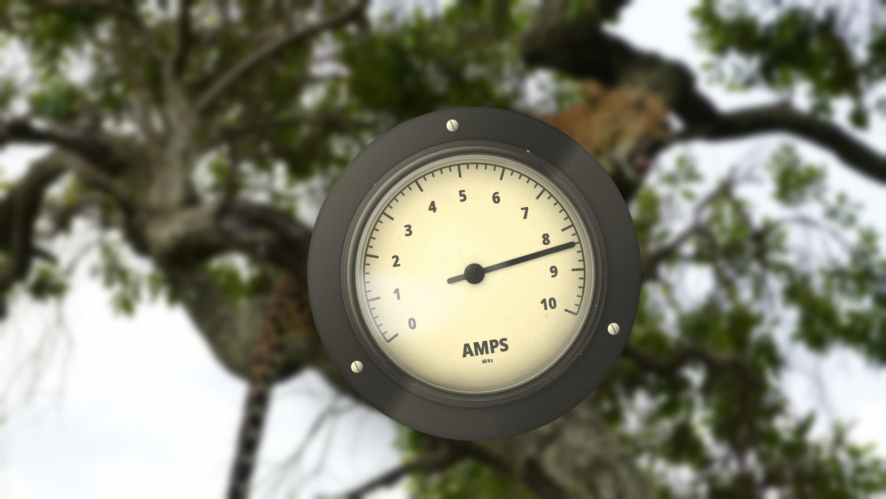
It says 8.4 A
